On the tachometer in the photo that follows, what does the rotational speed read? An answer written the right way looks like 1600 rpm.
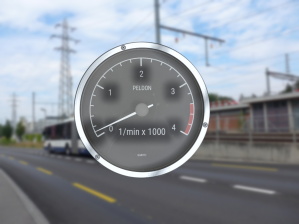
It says 100 rpm
